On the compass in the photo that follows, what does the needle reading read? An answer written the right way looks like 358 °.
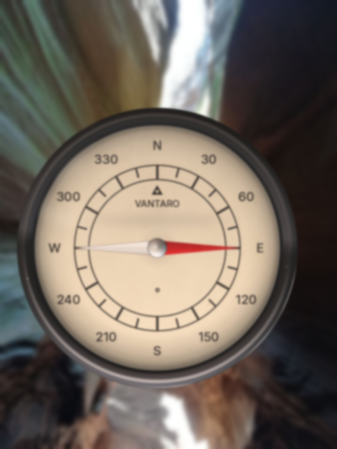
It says 90 °
